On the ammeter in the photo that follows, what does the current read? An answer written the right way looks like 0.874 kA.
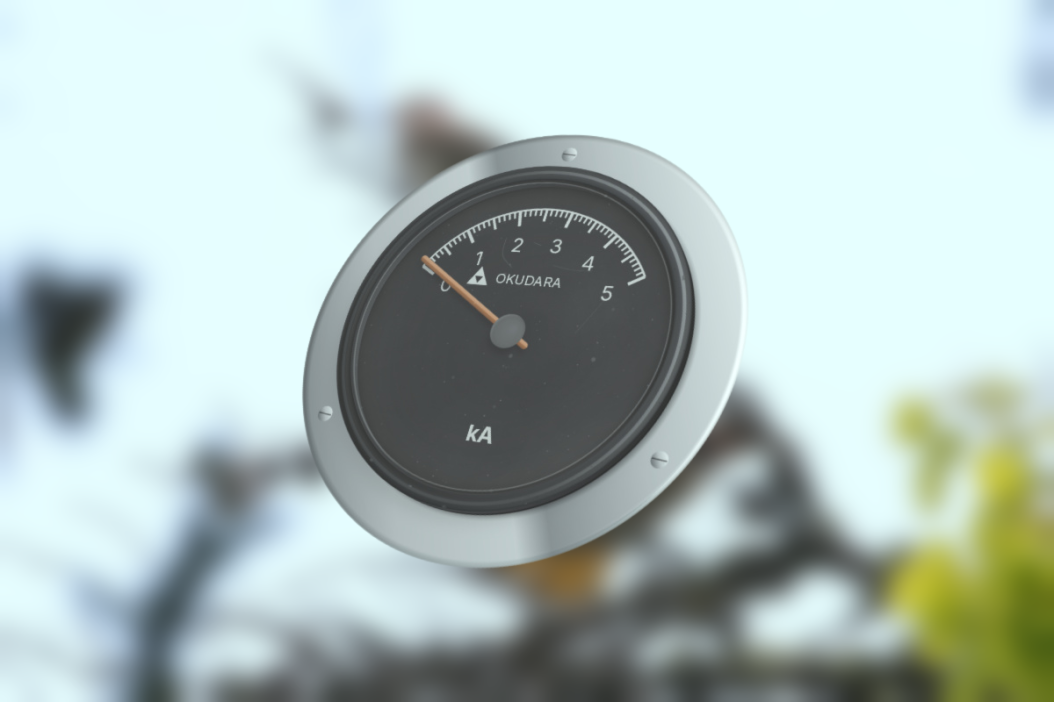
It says 0.1 kA
